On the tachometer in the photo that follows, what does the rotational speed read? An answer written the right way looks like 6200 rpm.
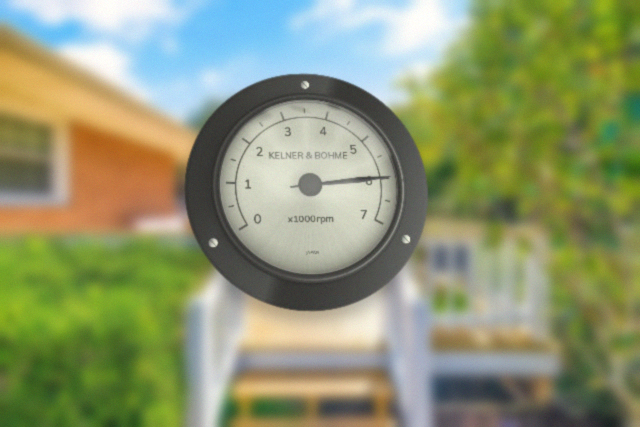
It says 6000 rpm
